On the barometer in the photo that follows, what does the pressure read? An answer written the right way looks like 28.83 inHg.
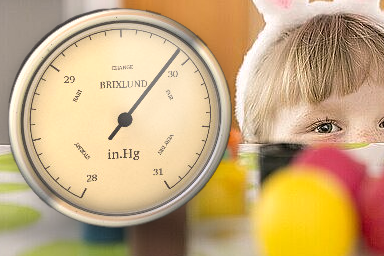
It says 29.9 inHg
